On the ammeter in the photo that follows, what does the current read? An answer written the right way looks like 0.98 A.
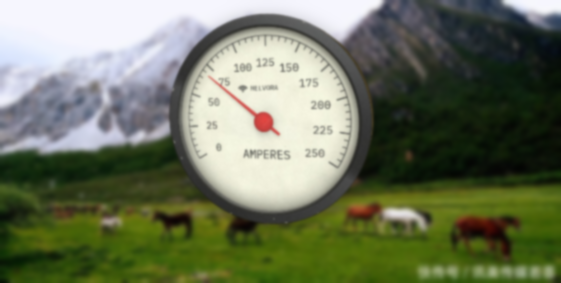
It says 70 A
